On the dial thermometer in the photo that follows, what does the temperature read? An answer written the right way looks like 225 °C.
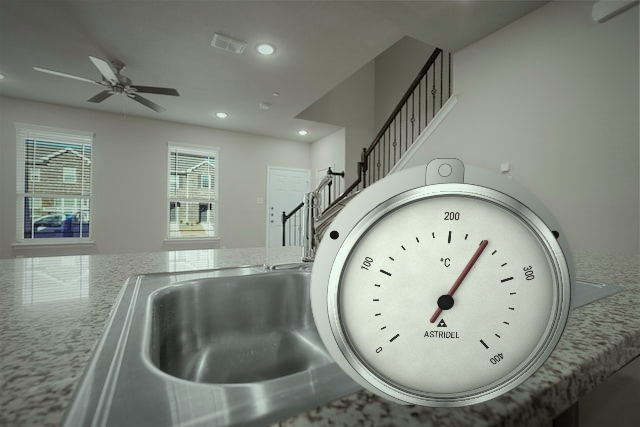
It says 240 °C
